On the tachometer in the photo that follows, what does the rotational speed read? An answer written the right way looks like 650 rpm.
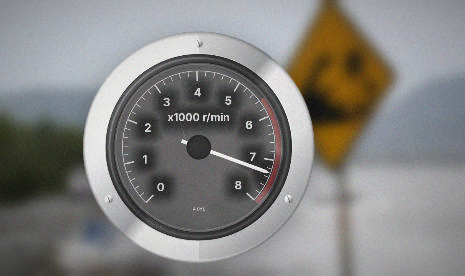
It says 7300 rpm
